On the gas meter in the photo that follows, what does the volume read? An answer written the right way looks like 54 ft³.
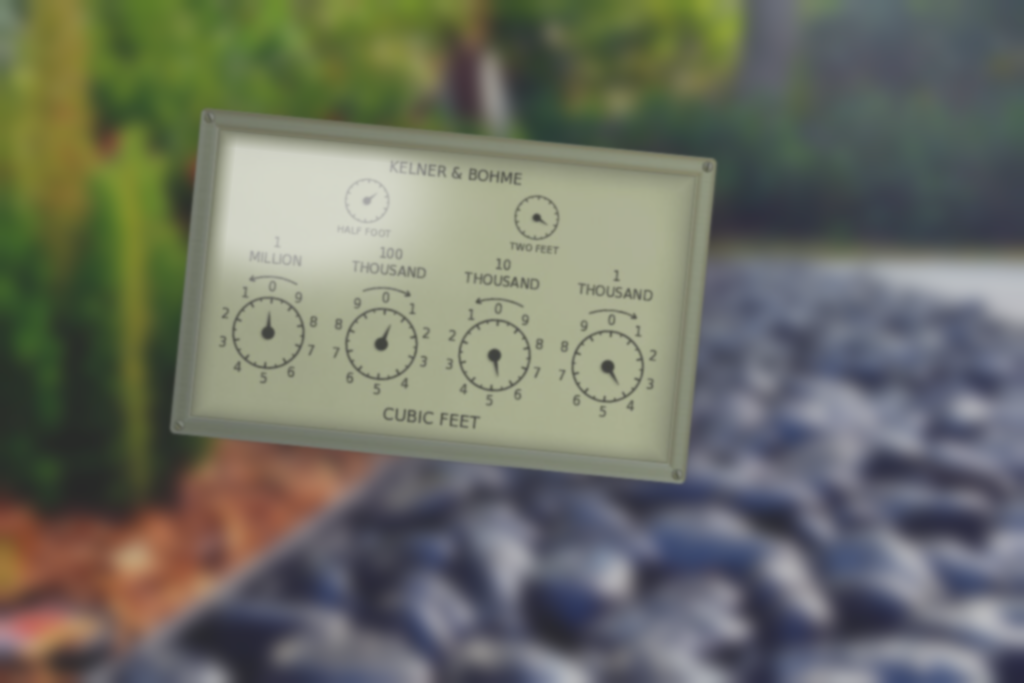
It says 5400 ft³
